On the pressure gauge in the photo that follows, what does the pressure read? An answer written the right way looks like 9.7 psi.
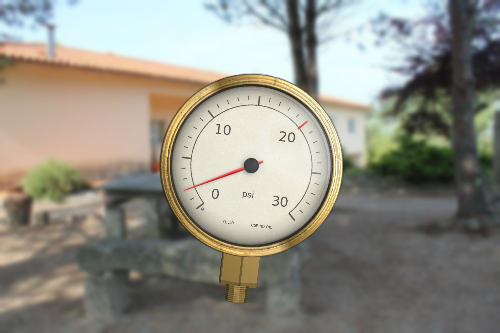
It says 2 psi
